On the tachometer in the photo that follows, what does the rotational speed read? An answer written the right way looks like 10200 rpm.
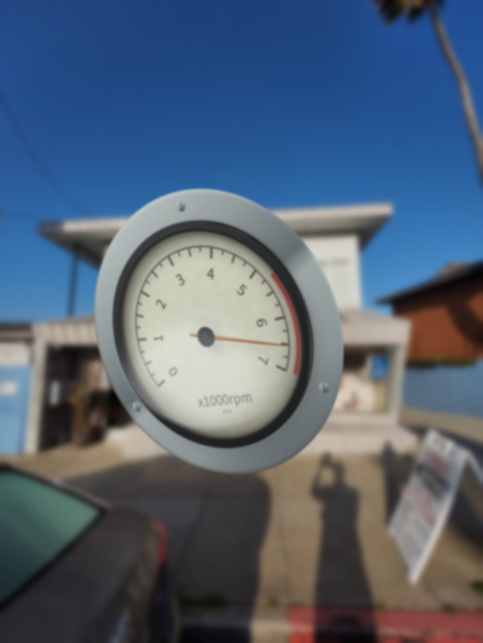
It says 6500 rpm
